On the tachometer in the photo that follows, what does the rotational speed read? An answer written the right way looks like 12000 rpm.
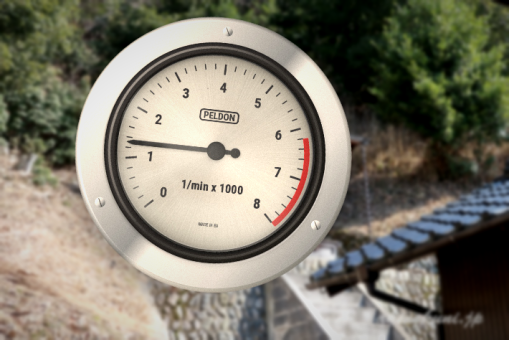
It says 1300 rpm
